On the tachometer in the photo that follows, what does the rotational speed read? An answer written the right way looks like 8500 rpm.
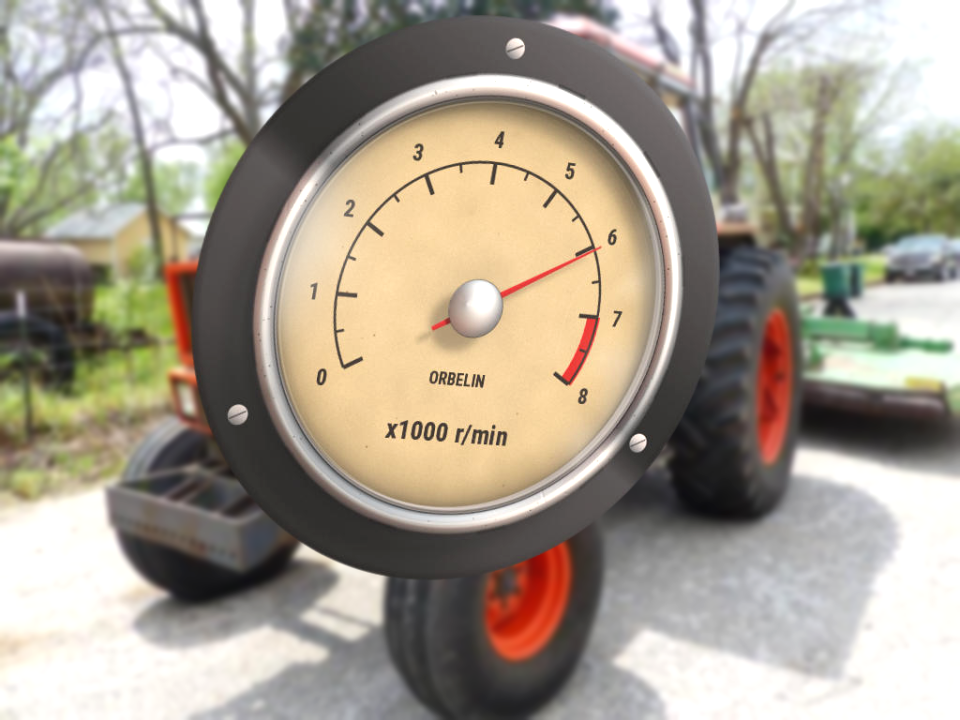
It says 6000 rpm
